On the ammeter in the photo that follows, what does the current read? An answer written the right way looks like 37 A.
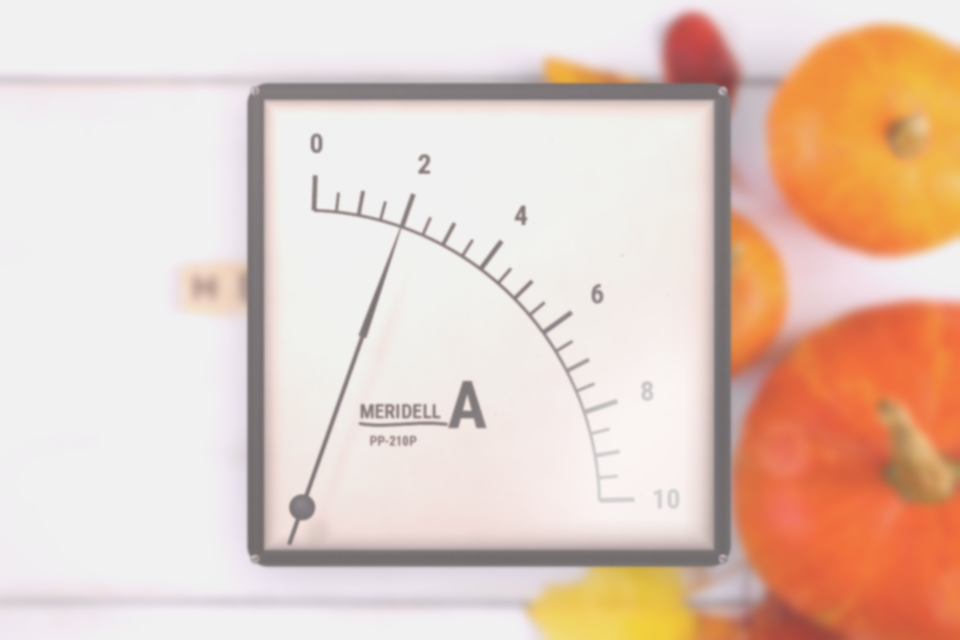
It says 2 A
